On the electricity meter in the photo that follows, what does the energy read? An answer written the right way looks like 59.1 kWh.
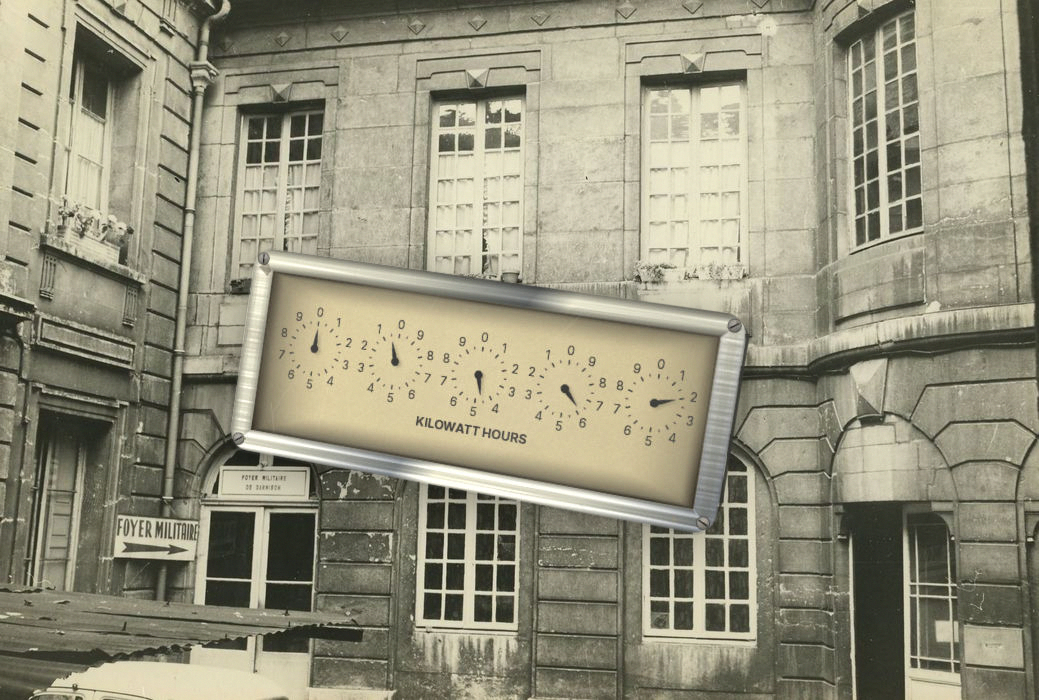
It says 462 kWh
